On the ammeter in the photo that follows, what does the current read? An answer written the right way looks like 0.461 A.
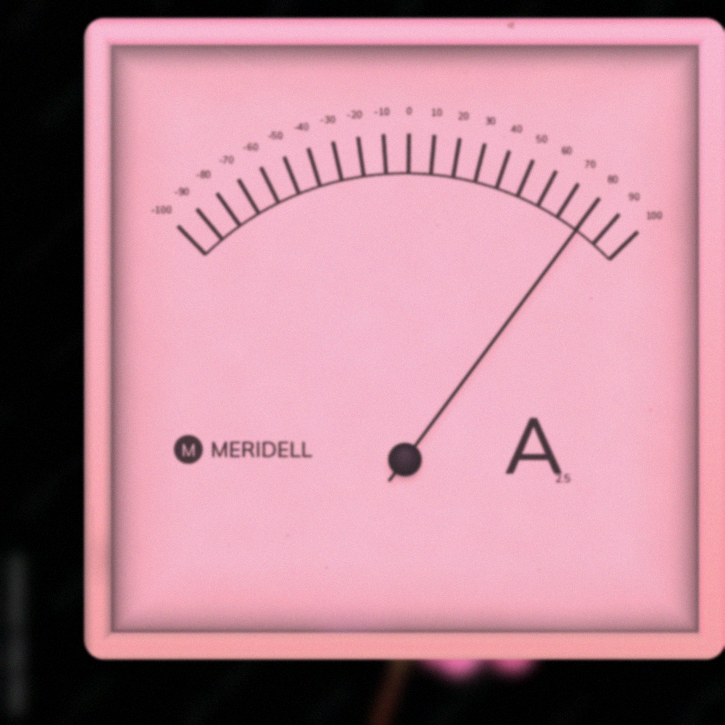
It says 80 A
